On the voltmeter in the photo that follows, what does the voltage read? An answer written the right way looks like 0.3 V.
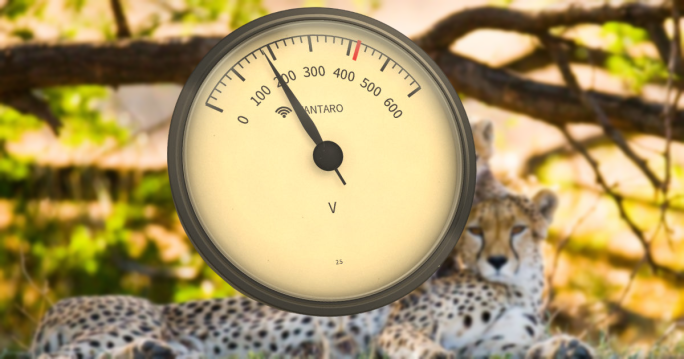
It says 180 V
